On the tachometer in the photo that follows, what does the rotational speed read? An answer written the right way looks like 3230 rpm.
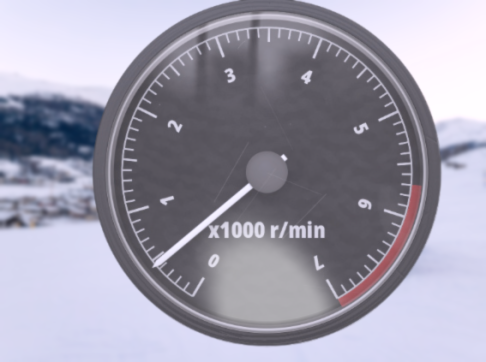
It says 450 rpm
